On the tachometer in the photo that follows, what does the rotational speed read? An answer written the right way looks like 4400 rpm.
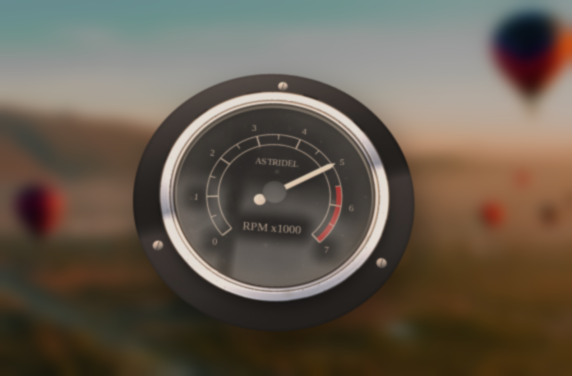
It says 5000 rpm
